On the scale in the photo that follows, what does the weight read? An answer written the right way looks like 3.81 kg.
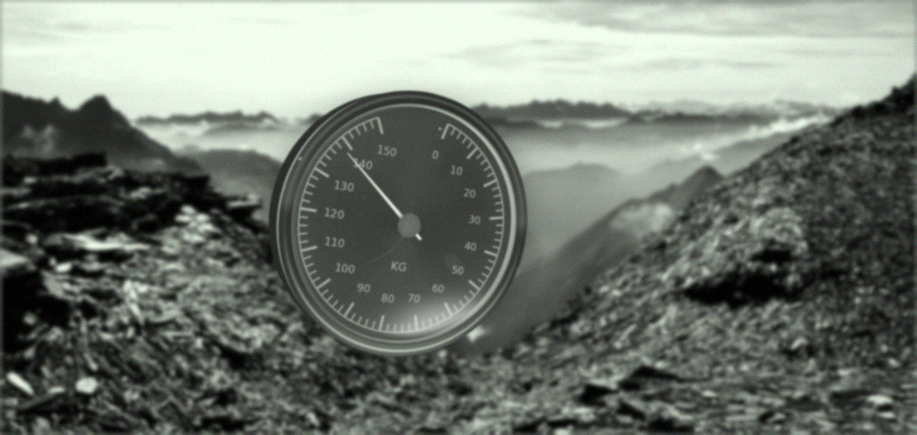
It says 138 kg
